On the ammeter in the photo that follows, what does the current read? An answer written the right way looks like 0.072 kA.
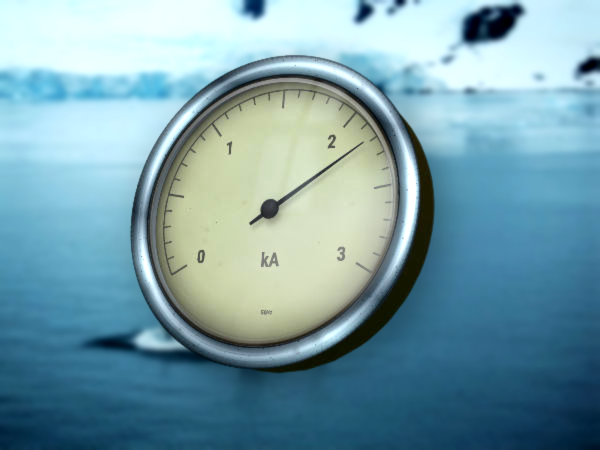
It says 2.2 kA
